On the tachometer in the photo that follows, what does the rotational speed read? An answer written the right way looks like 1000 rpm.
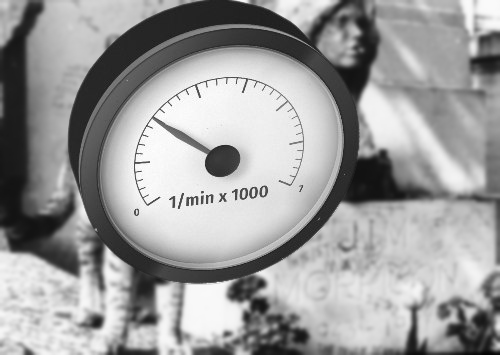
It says 2000 rpm
